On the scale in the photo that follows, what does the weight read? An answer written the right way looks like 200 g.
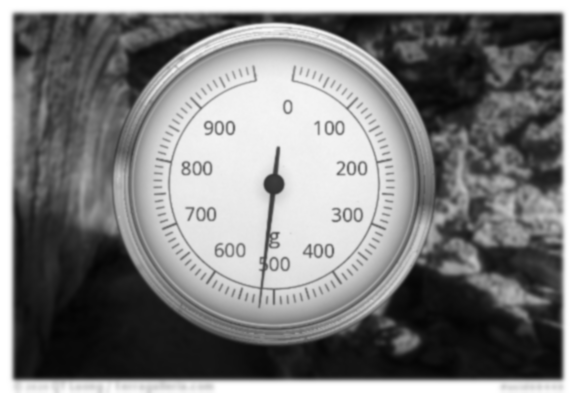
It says 520 g
